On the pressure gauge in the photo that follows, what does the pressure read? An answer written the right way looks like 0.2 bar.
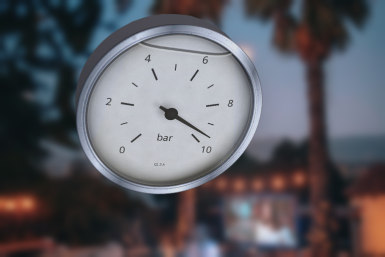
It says 9.5 bar
